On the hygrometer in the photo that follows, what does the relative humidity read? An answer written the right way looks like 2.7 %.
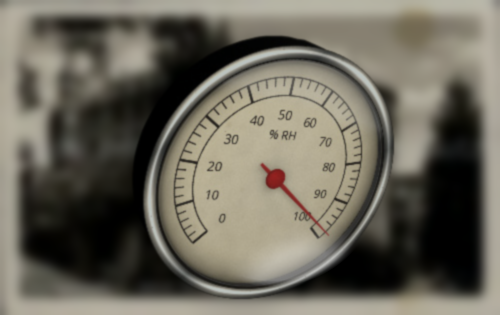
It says 98 %
